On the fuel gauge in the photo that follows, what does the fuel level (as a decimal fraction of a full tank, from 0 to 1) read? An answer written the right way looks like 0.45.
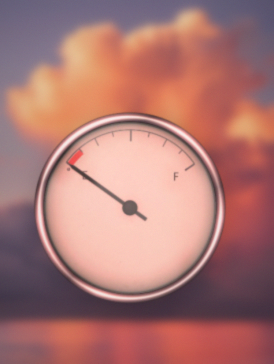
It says 0
